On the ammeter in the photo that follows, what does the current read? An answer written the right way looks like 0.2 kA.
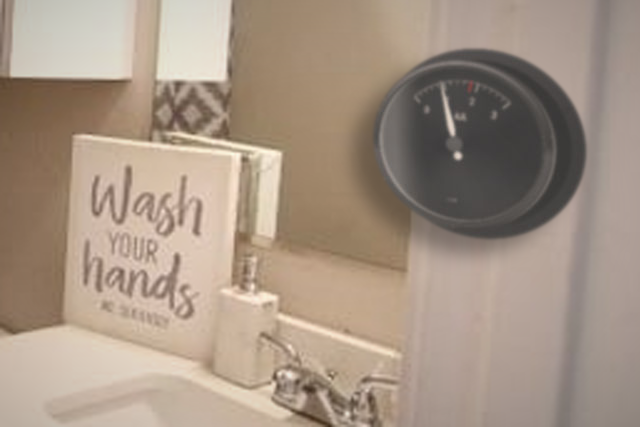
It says 1 kA
